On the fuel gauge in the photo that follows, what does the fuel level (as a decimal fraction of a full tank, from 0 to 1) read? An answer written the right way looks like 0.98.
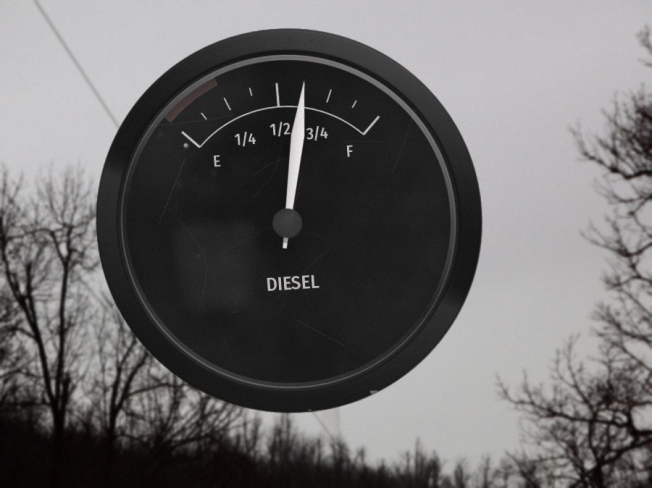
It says 0.625
